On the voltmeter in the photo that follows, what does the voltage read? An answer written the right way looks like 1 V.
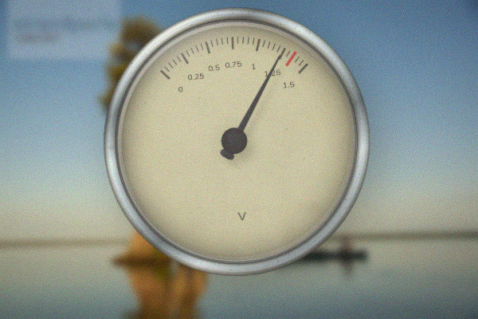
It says 1.25 V
